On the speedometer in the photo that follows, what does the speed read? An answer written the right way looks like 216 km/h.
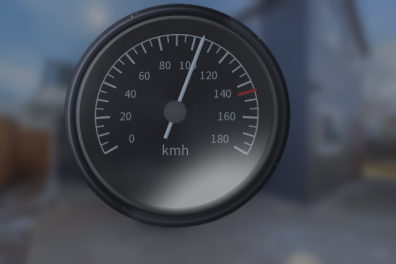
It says 105 km/h
